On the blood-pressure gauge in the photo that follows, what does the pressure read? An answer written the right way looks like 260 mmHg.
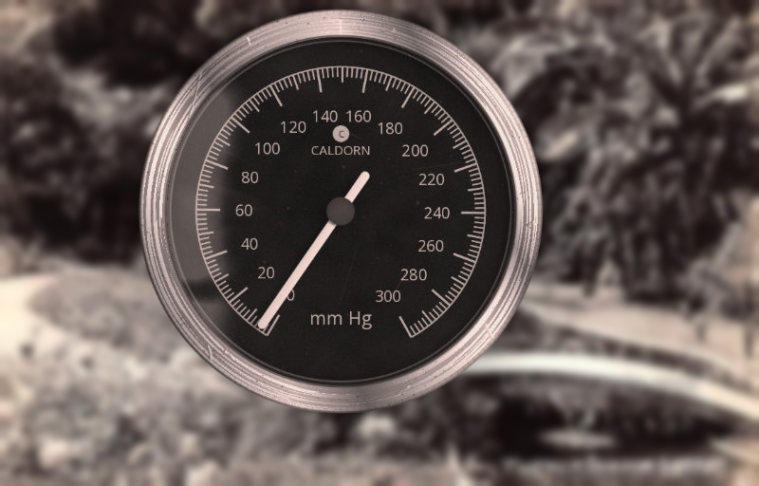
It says 4 mmHg
